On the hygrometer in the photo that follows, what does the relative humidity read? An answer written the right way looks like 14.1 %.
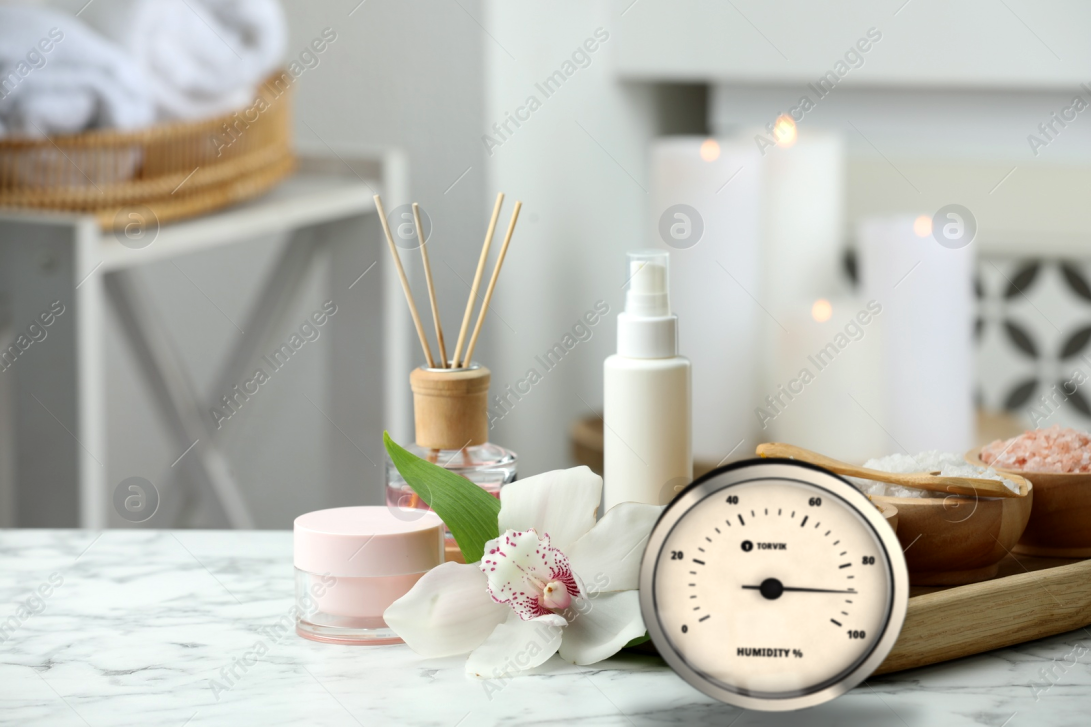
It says 88 %
